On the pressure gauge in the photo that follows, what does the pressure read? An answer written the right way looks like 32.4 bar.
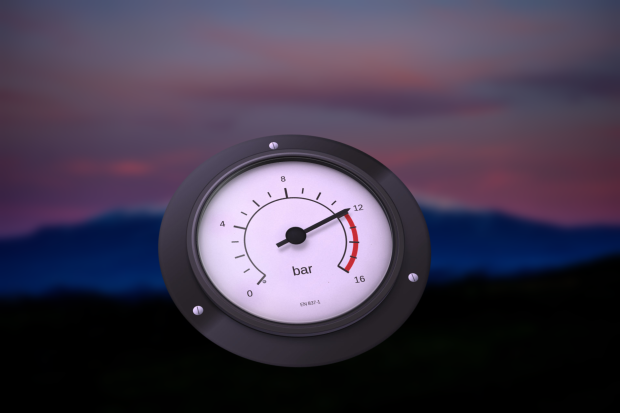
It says 12 bar
